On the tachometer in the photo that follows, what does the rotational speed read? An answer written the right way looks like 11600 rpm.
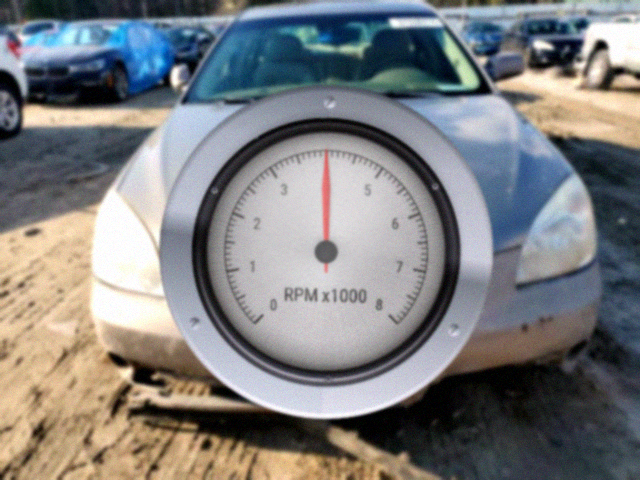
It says 4000 rpm
